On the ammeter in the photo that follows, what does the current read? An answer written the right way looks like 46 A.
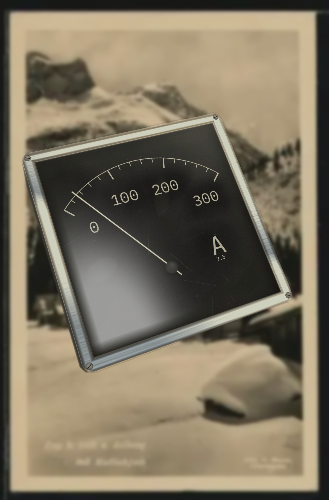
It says 30 A
